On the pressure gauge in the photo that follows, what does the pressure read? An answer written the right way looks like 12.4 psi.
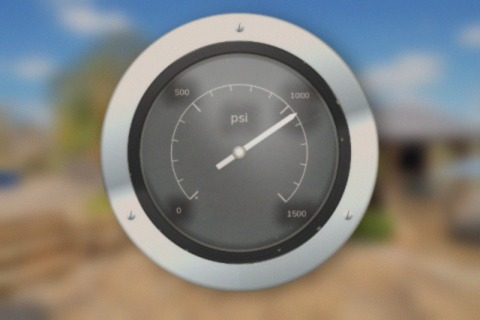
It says 1050 psi
